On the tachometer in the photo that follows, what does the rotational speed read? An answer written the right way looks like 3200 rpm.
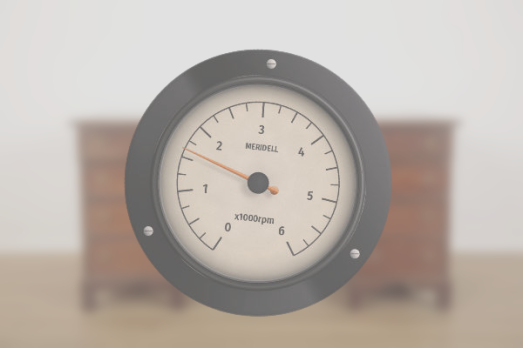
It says 1625 rpm
